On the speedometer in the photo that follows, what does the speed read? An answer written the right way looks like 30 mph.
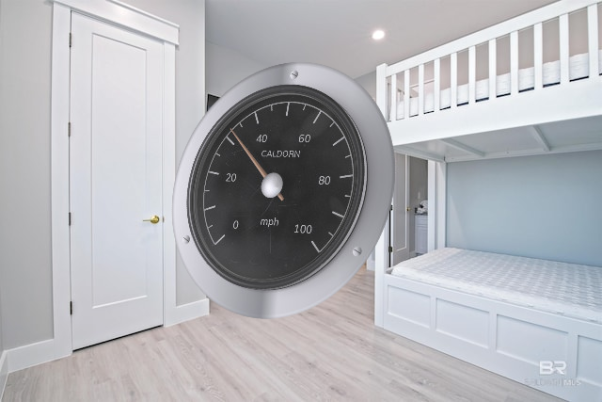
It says 32.5 mph
